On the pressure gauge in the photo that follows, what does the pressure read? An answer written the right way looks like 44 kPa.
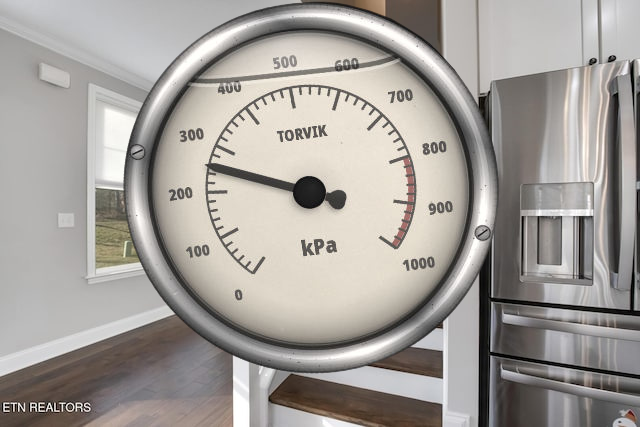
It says 260 kPa
